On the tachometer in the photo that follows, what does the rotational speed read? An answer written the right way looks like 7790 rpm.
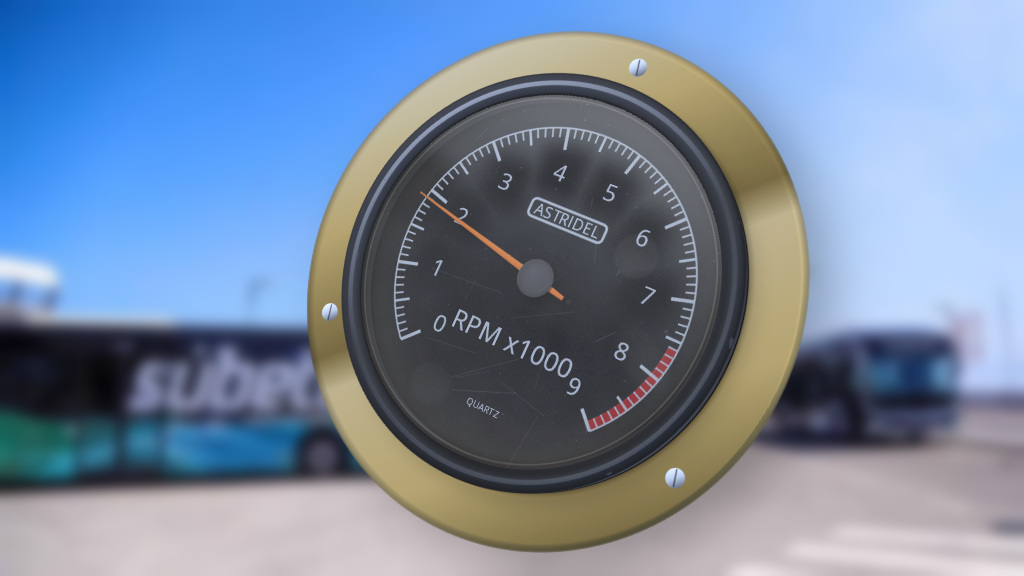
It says 1900 rpm
